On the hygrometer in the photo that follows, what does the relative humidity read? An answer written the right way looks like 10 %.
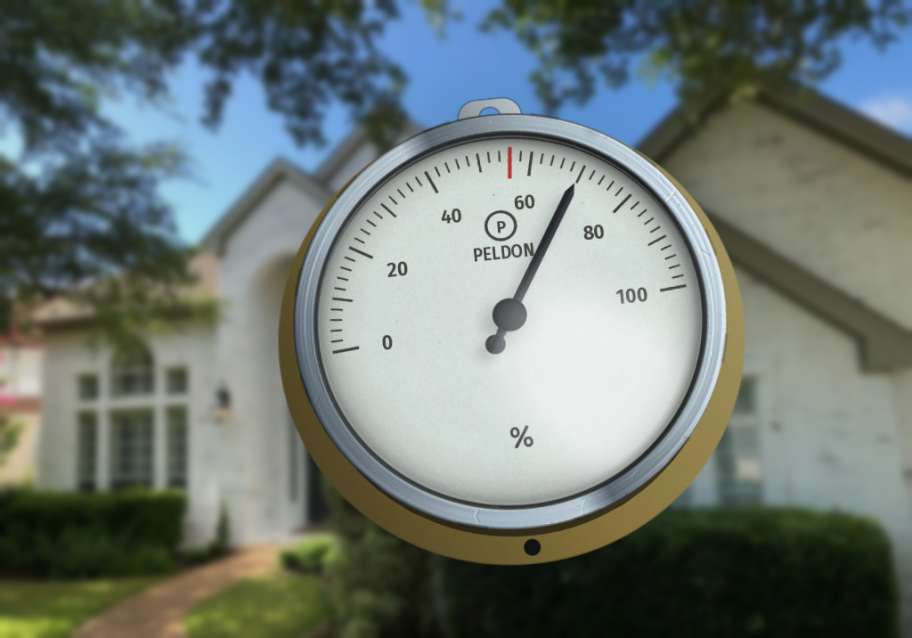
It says 70 %
